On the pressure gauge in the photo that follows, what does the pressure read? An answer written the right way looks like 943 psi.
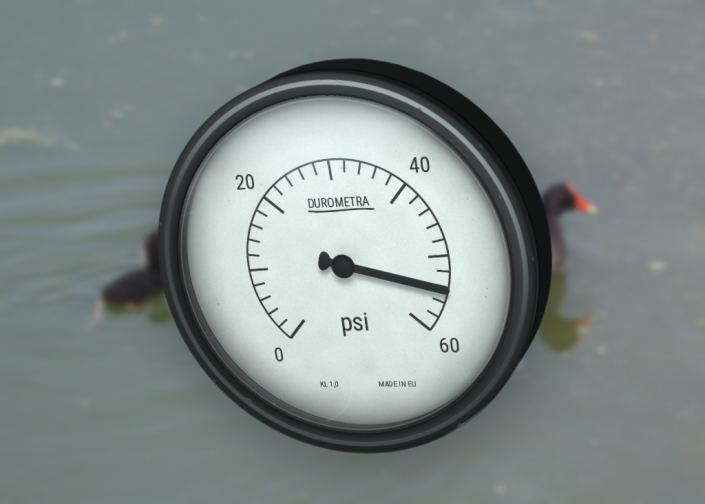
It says 54 psi
